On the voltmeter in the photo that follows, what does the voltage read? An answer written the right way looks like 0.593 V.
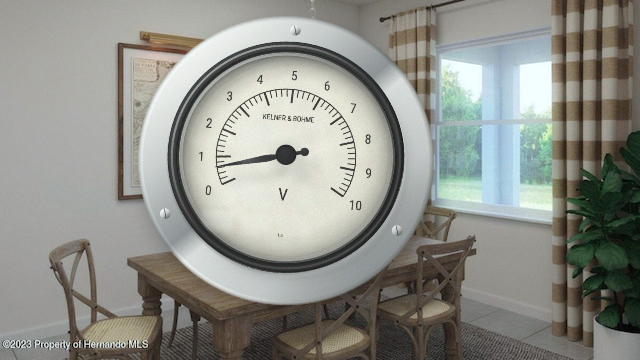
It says 0.6 V
